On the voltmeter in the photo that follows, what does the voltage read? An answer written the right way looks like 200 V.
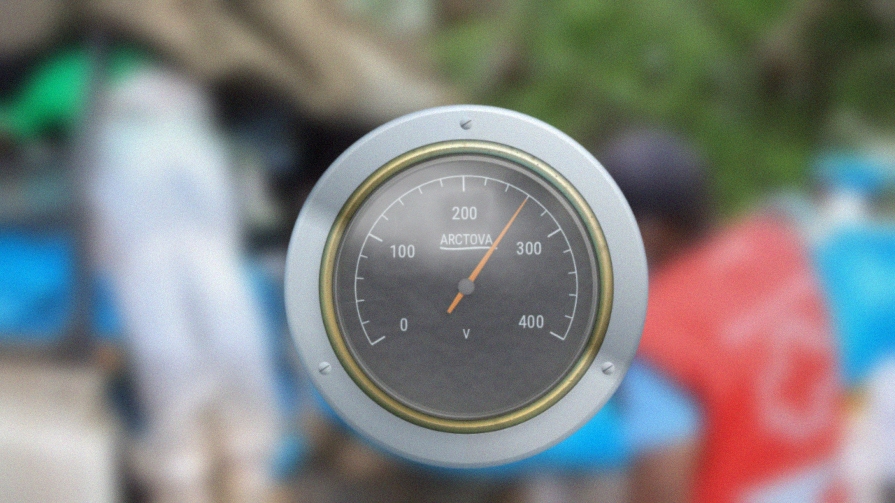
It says 260 V
